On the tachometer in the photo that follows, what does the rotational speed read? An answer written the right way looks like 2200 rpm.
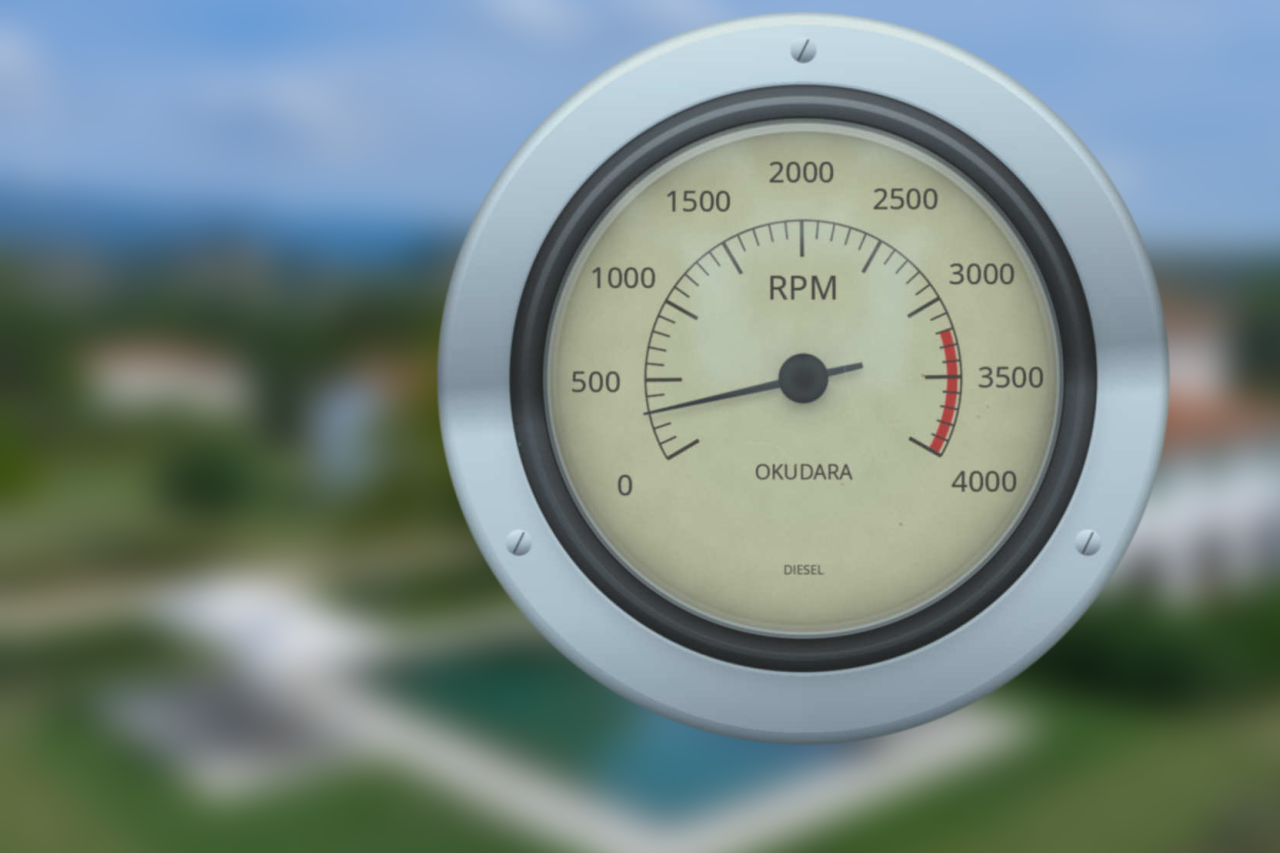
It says 300 rpm
